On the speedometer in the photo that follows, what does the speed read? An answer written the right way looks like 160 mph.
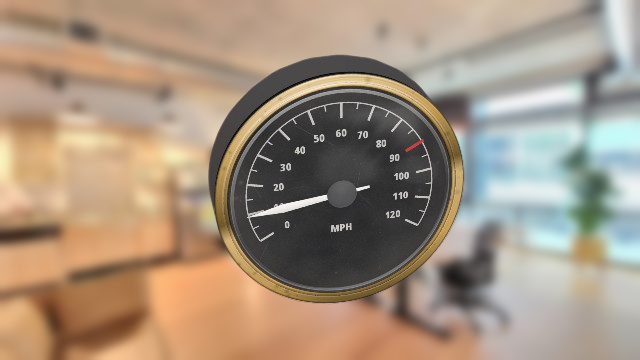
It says 10 mph
